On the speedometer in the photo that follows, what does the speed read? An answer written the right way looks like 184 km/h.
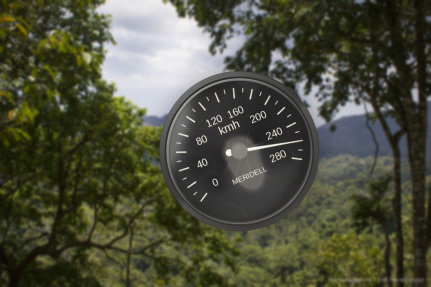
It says 260 km/h
